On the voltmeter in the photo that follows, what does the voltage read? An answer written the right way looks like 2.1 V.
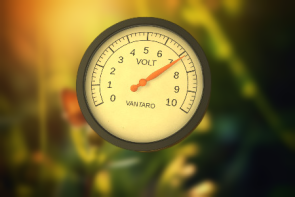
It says 7.2 V
